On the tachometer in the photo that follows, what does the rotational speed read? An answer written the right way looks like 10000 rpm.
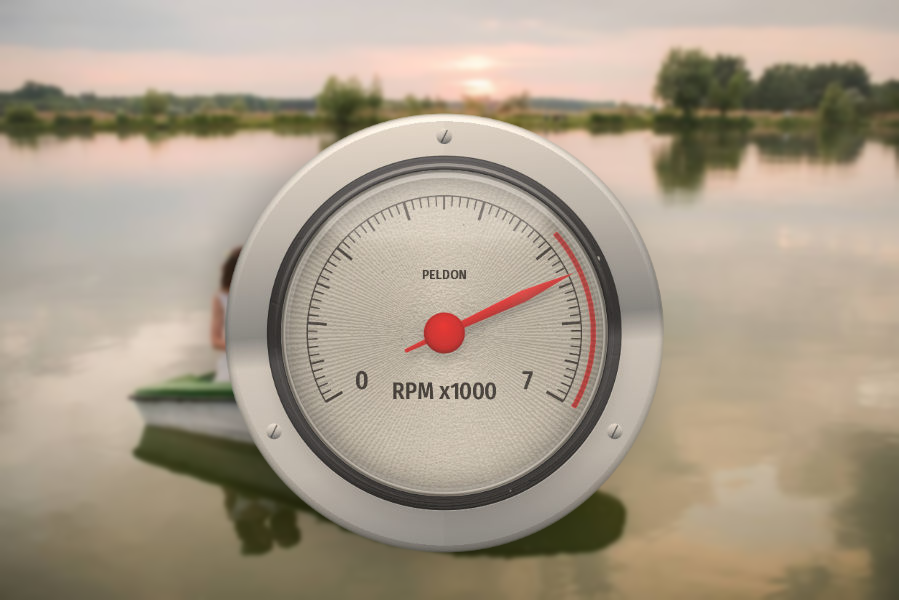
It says 5400 rpm
